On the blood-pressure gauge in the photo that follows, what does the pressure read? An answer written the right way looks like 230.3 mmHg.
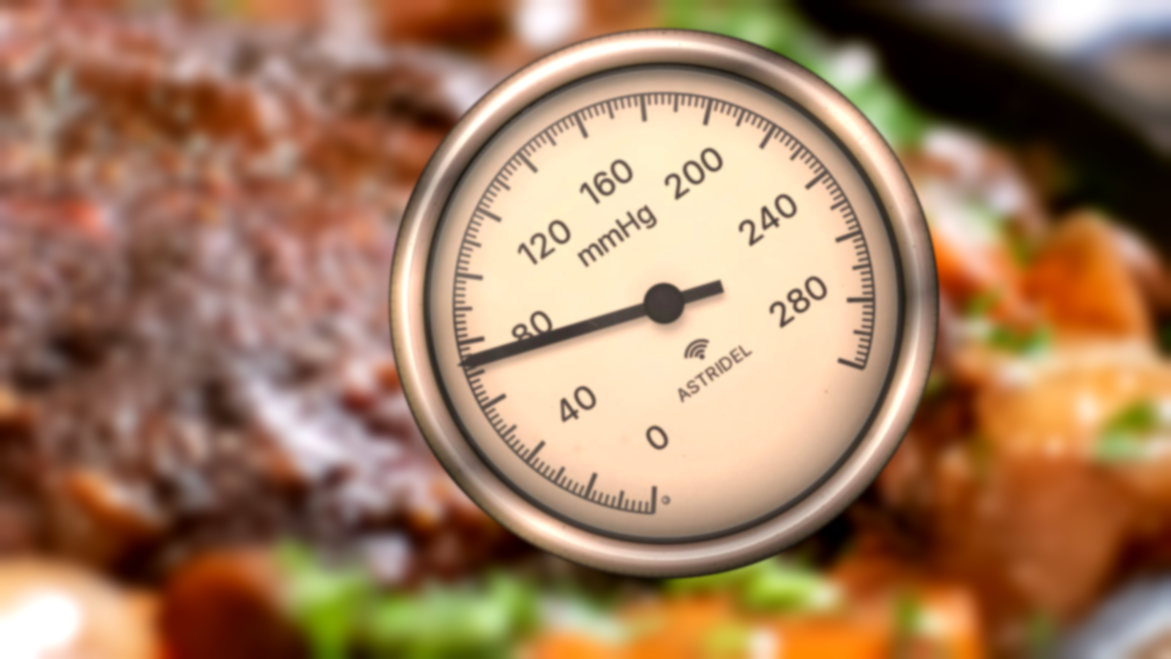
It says 74 mmHg
